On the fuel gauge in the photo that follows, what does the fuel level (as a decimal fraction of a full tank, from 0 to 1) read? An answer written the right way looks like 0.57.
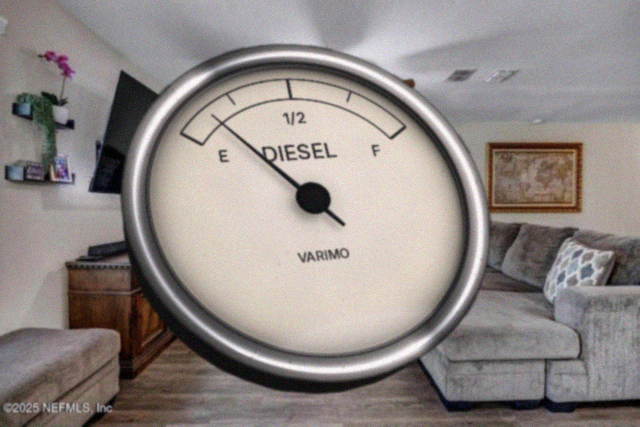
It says 0.125
